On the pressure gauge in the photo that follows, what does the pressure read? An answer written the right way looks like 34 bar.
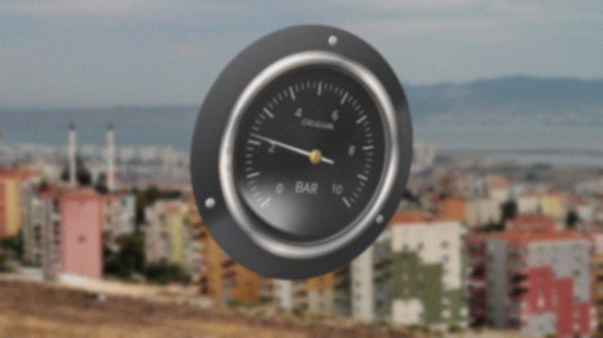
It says 2.2 bar
